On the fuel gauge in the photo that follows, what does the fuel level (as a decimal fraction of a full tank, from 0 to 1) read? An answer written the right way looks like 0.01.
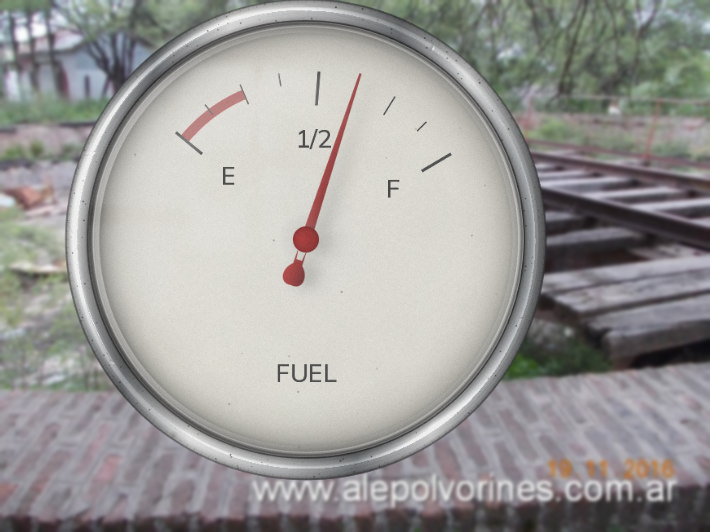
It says 0.625
